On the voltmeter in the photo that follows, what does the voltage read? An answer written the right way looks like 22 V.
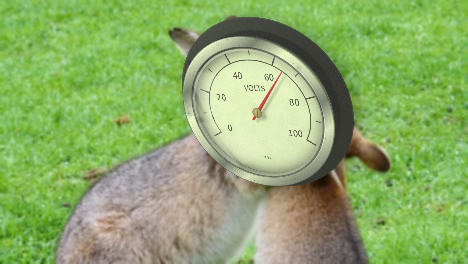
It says 65 V
